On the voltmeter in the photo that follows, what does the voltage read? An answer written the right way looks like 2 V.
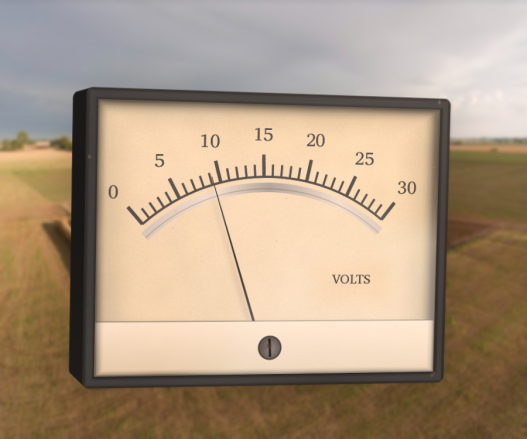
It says 9 V
